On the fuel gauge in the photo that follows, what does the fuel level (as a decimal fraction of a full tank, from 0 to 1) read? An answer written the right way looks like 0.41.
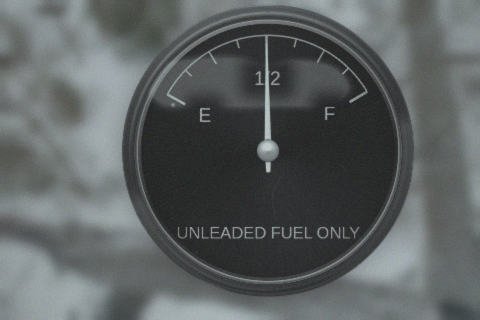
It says 0.5
